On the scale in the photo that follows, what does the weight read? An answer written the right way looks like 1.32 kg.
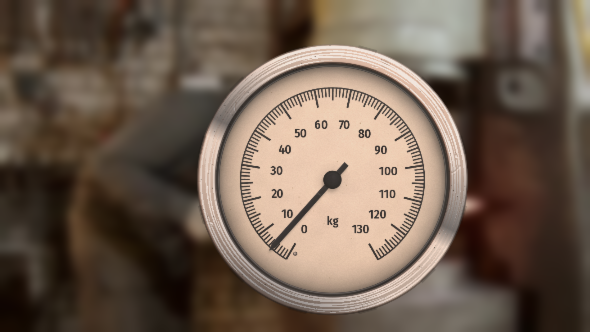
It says 5 kg
